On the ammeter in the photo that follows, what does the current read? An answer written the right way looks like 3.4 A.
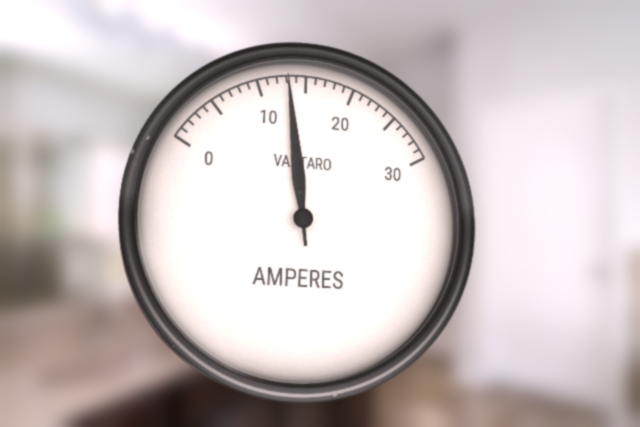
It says 13 A
